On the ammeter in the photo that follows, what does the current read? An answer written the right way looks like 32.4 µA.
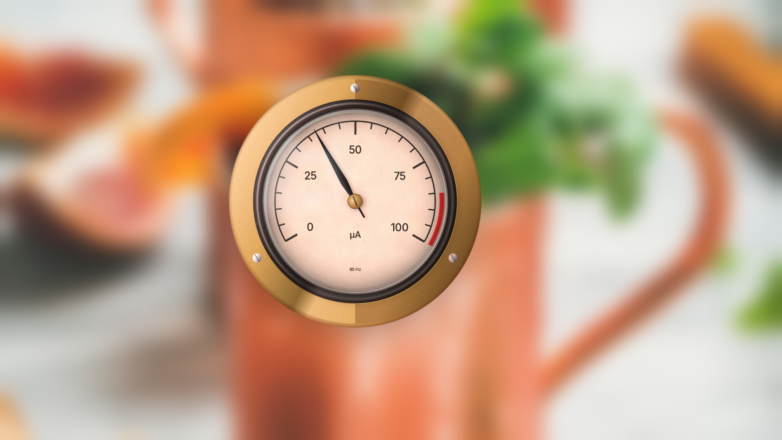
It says 37.5 µA
